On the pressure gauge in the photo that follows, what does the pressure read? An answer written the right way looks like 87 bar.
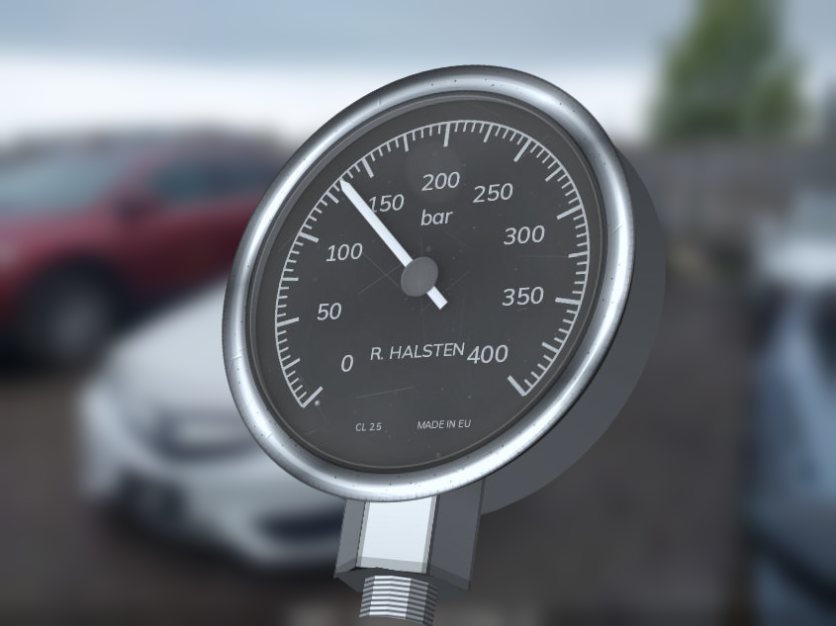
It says 135 bar
